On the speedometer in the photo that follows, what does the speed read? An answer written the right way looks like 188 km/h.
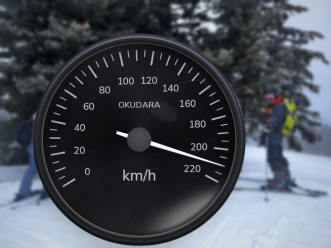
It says 210 km/h
